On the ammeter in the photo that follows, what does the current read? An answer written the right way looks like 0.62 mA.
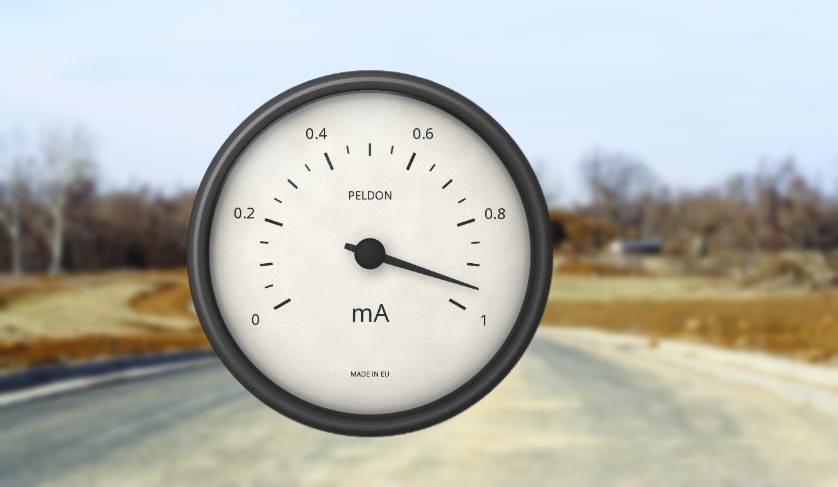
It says 0.95 mA
